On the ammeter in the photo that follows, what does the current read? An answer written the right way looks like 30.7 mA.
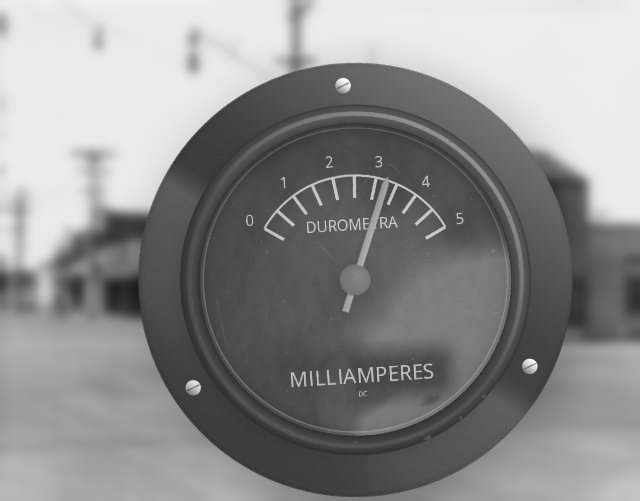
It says 3.25 mA
